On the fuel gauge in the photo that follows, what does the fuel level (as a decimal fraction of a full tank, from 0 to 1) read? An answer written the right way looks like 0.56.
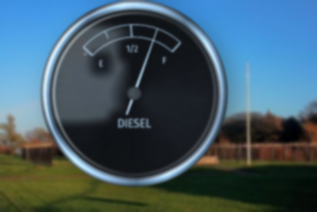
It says 0.75
